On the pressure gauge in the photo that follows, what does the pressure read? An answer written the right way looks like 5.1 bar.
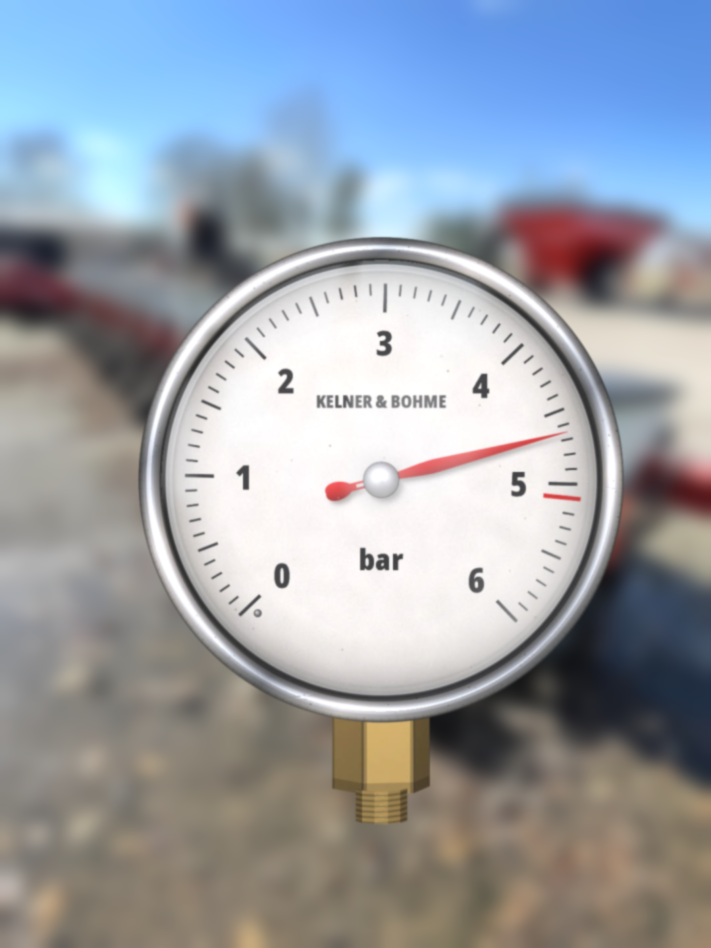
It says 4.65 bar
